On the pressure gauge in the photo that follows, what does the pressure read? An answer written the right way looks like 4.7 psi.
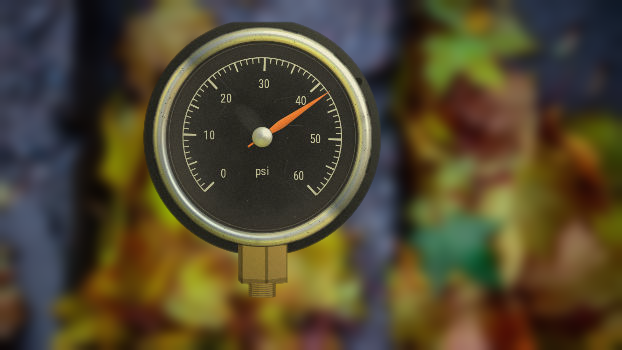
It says 42 psi
